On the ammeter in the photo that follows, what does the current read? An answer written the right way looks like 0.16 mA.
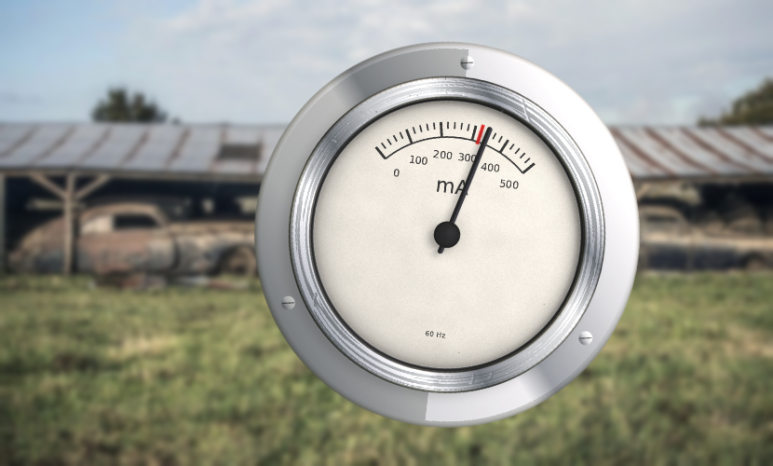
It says 340 mA
